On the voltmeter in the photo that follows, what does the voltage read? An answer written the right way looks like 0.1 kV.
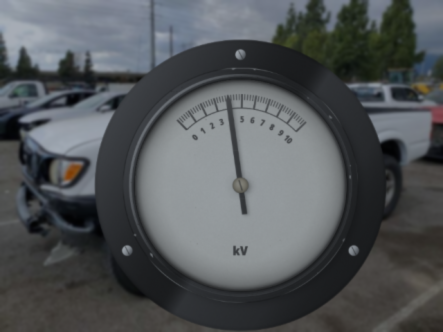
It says 4 kV
